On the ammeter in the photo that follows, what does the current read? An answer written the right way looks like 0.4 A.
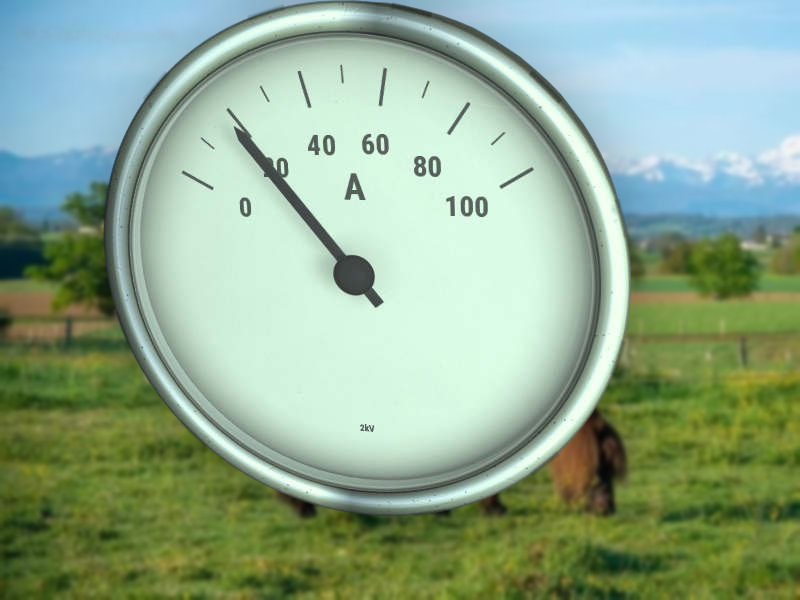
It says 20 A
